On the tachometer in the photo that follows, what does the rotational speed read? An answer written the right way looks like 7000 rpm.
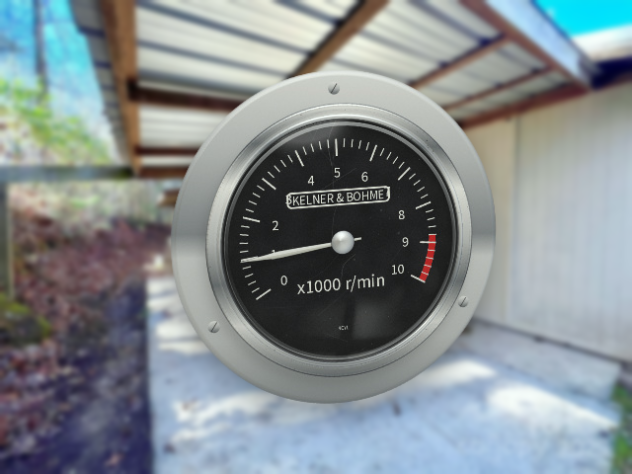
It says 1000 rpm
